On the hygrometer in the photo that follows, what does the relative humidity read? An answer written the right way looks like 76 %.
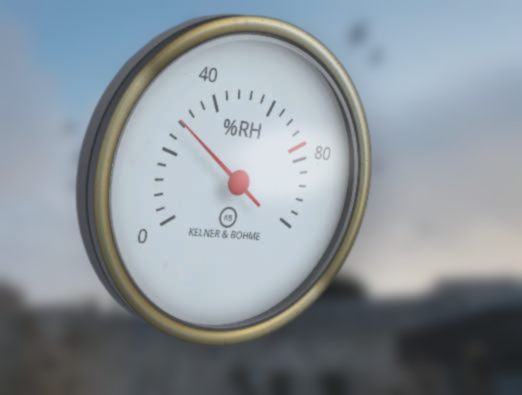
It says 28 %
